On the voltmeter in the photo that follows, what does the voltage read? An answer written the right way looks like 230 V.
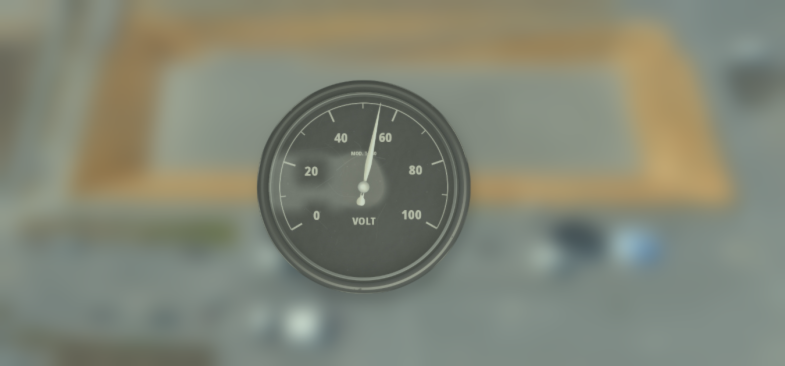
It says 55 V
